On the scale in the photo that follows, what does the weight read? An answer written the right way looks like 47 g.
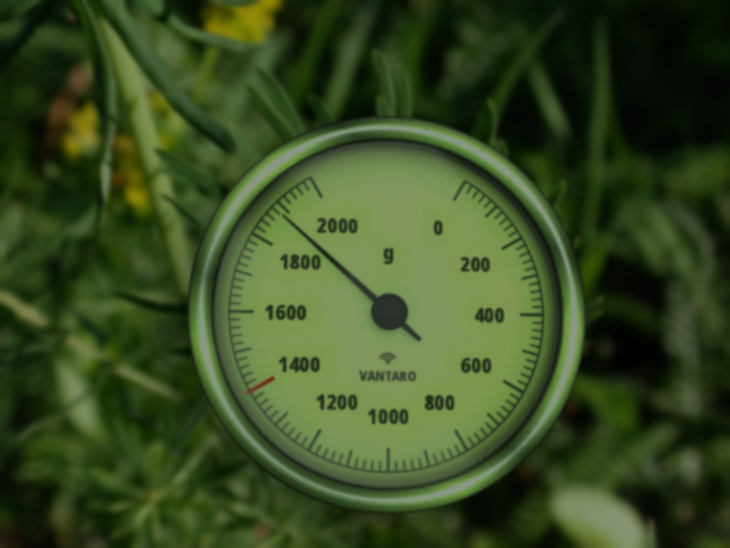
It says 1880 g
